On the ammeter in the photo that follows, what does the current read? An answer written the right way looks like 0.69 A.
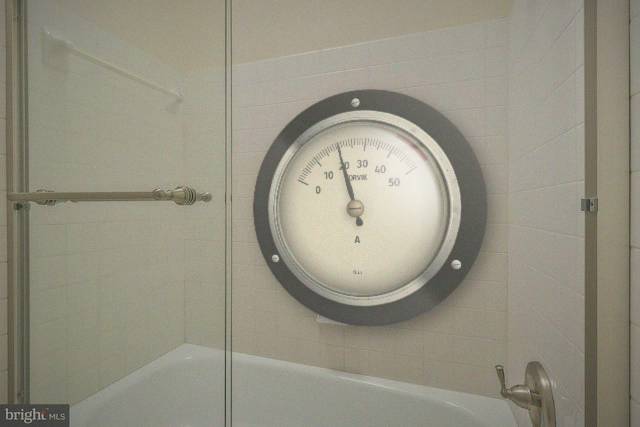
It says 20 A
